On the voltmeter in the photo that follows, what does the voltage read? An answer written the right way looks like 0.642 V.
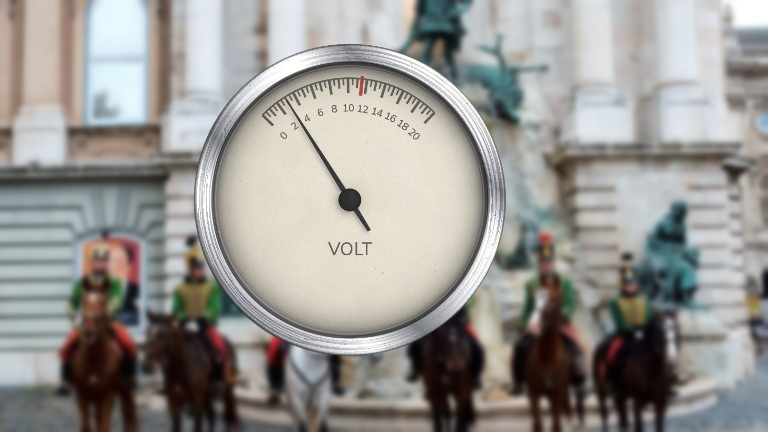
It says 3 V
